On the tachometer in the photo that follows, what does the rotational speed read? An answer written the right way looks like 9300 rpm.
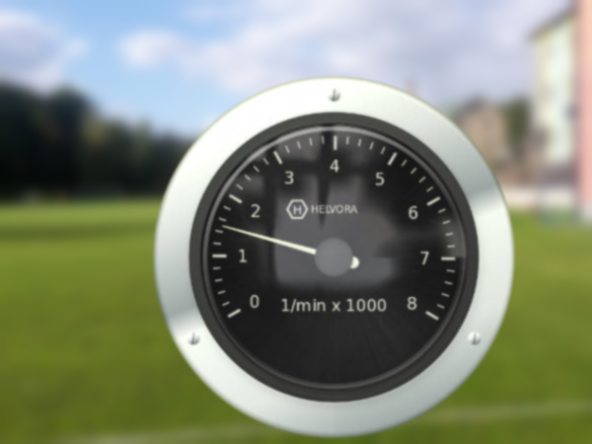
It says 1500 rpm
